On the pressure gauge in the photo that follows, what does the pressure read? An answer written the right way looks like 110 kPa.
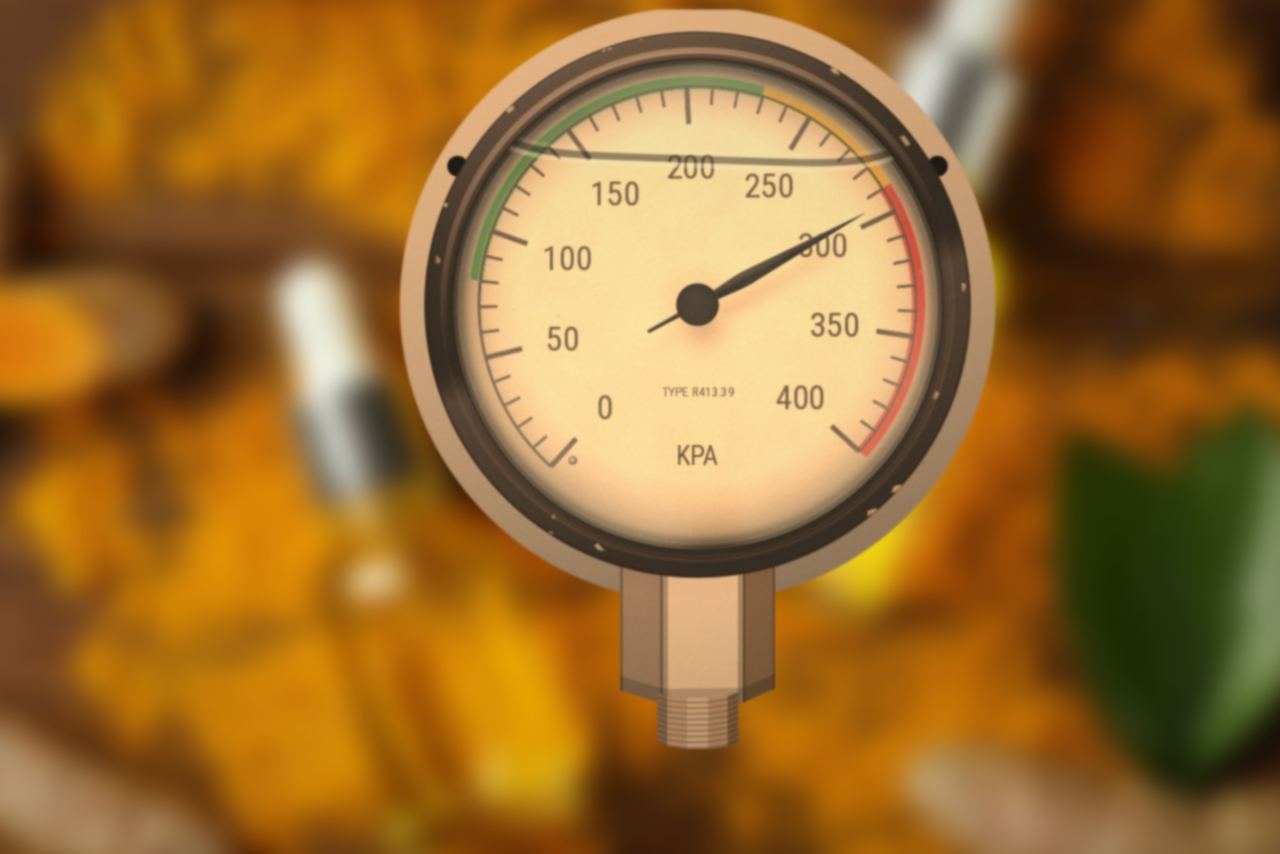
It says 295 kPa
